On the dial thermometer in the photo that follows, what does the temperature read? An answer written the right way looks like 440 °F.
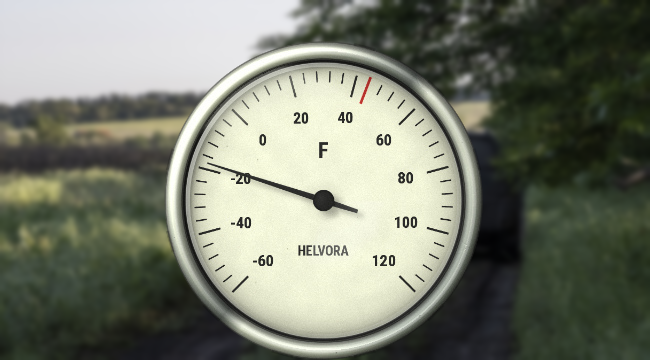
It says -18 °F
